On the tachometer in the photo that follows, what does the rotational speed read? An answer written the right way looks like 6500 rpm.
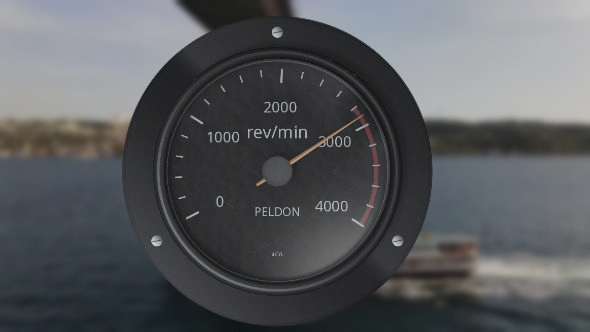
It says 2900 rpm
